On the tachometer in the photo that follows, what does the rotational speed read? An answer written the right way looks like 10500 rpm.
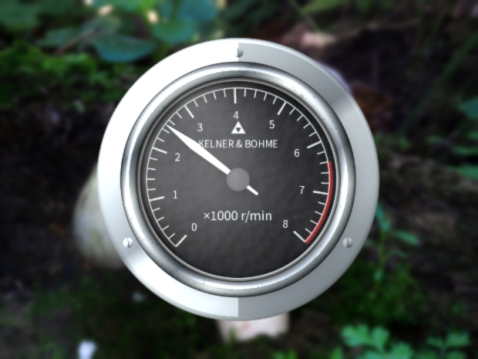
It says 2500 rpm
